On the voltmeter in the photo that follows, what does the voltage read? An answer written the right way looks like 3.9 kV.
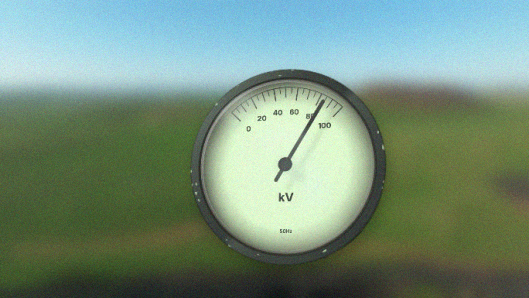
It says 85 kV
